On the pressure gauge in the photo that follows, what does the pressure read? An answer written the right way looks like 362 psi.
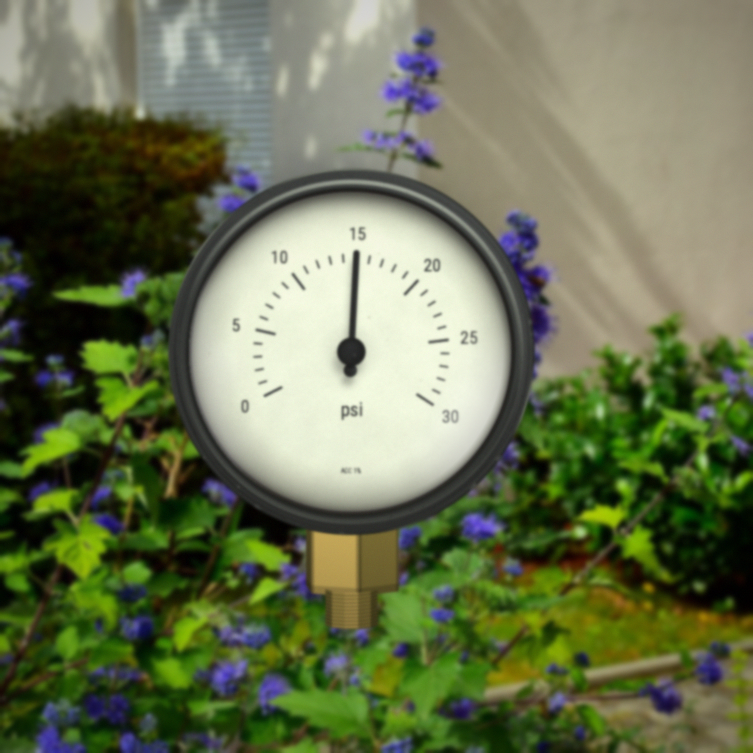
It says 15 psi
